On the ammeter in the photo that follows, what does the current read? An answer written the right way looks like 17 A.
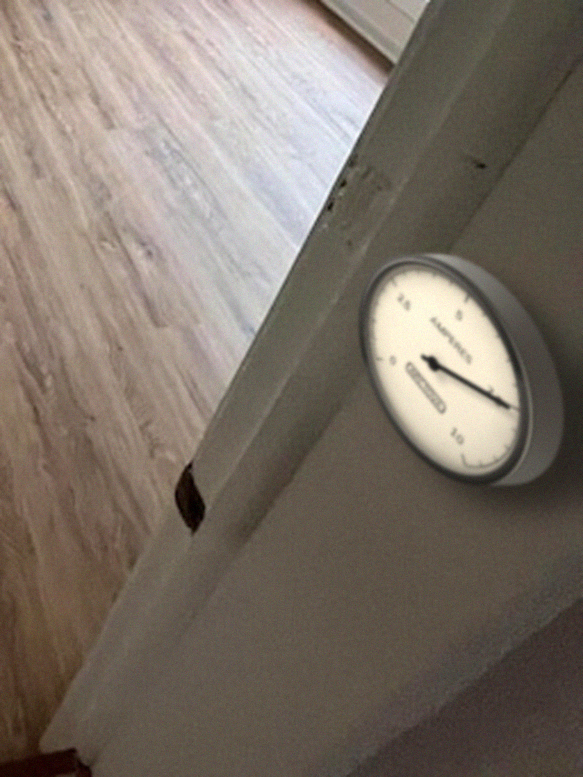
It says 7.5 A
